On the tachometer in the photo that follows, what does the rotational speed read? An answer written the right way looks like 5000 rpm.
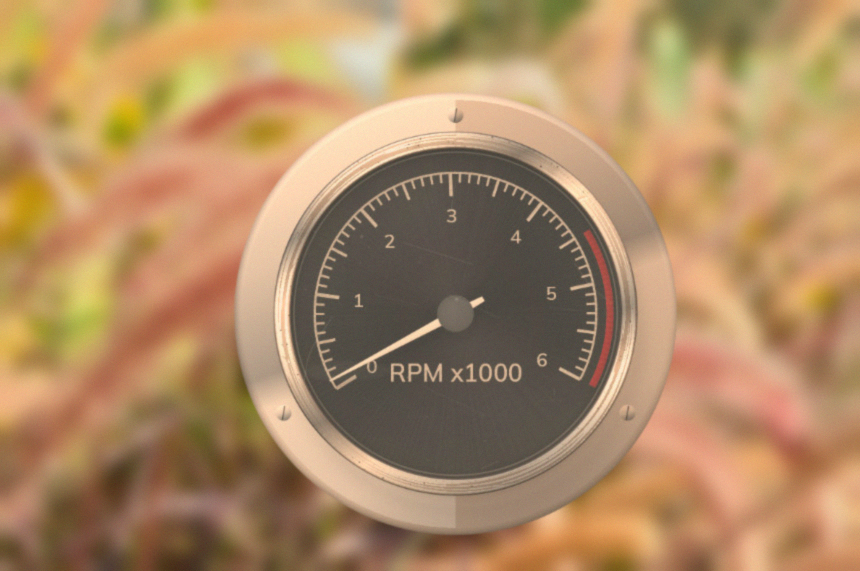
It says 100 rpm
